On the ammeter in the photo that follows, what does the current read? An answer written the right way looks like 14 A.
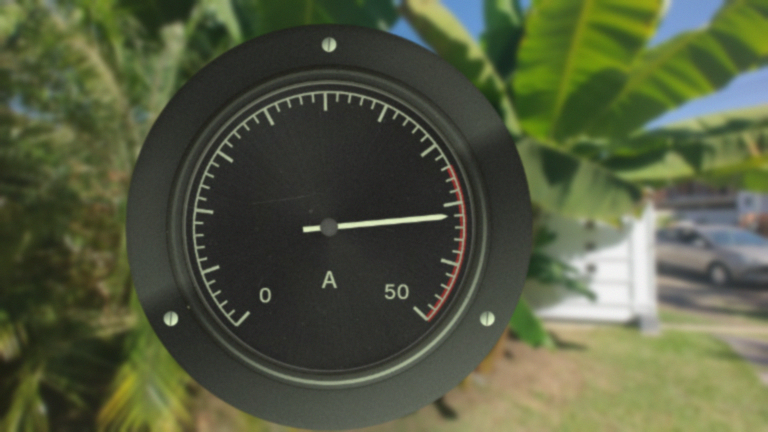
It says 41 A
